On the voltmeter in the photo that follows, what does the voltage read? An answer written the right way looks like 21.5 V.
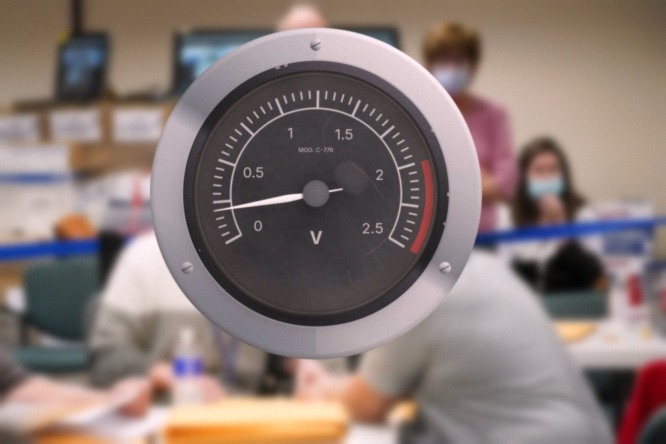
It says 0.2 V
